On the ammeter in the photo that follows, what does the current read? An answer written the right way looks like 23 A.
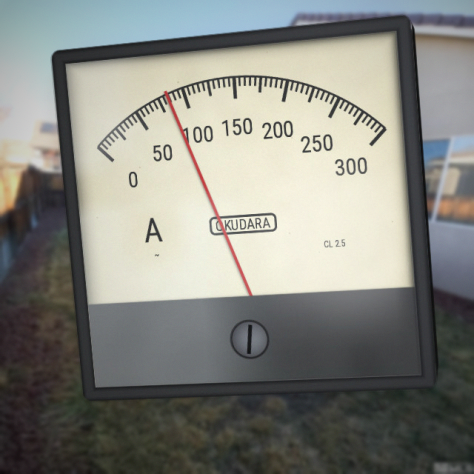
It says 85 A
